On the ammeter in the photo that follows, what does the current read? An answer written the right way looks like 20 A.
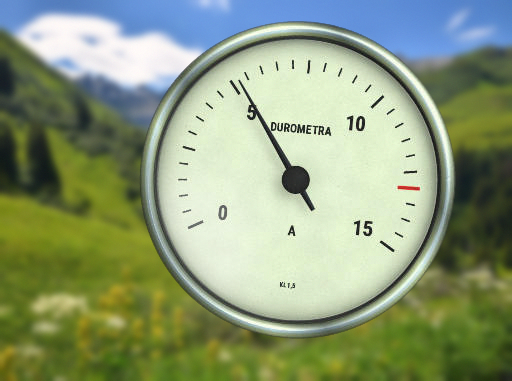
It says 5.25 A
